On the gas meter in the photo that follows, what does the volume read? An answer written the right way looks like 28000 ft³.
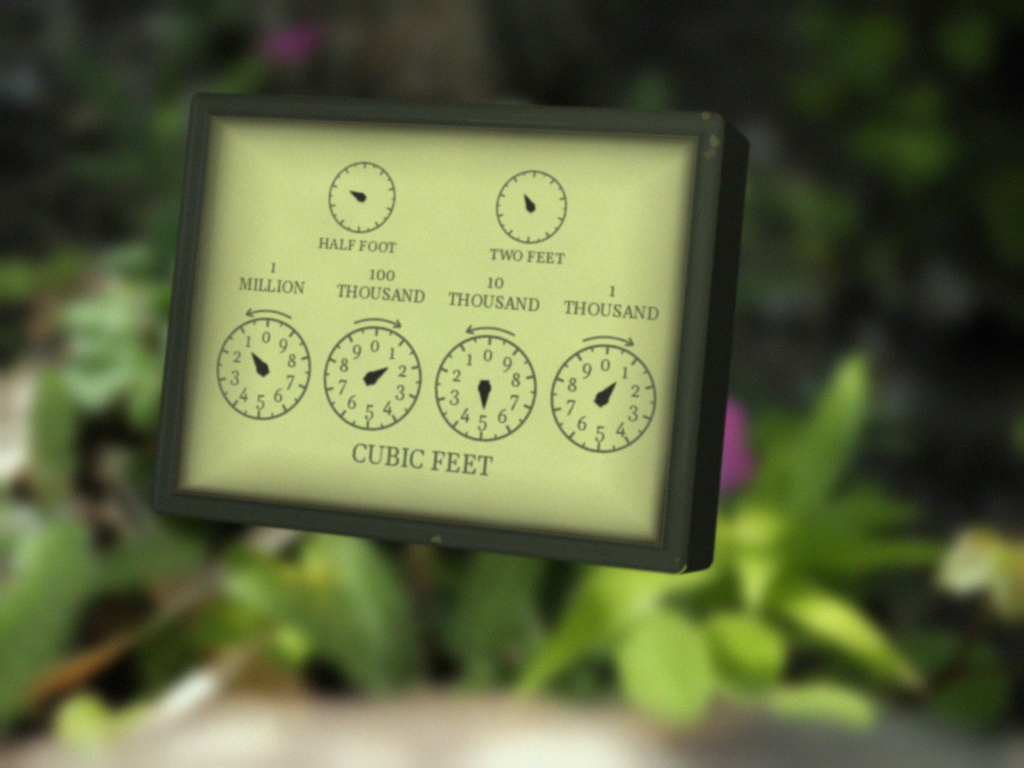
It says 115100 ft³
